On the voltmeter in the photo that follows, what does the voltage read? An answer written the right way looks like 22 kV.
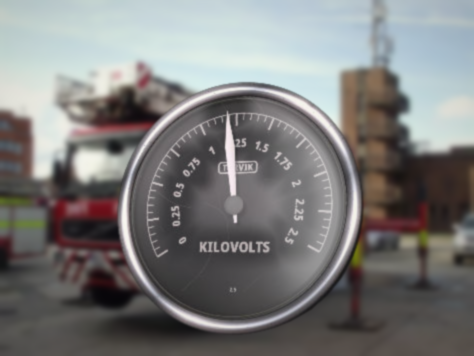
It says 1.2 kV
